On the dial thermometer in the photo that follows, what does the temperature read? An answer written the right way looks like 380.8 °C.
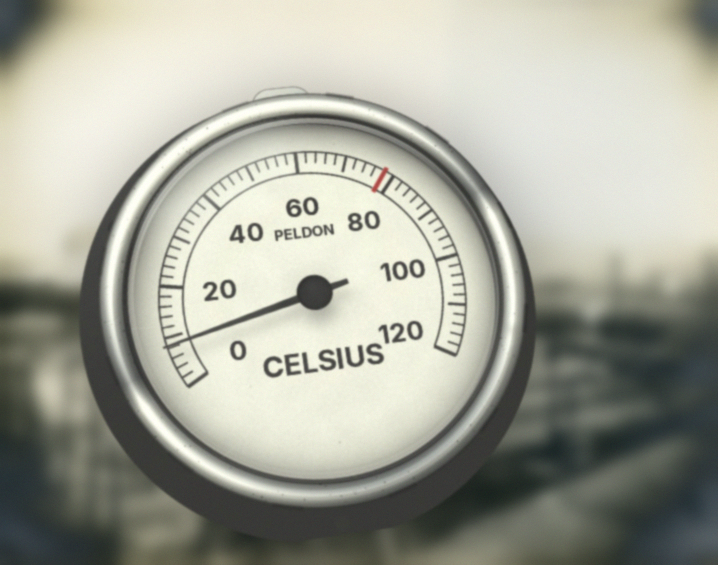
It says 8 °C
